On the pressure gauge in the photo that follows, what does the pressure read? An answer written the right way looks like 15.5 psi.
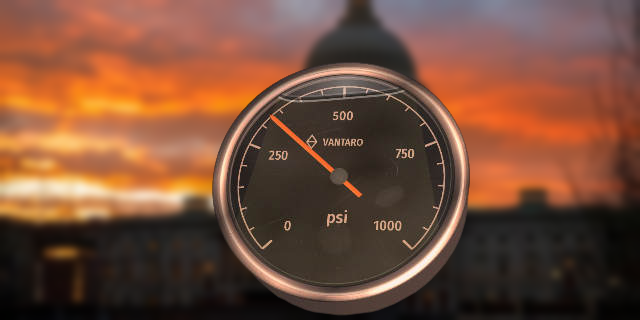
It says 325 psi
